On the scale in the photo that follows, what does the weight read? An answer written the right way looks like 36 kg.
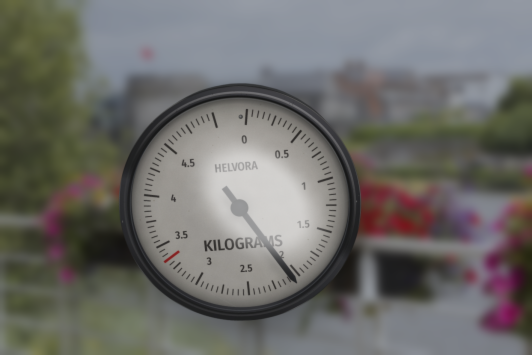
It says 2.05 kg
